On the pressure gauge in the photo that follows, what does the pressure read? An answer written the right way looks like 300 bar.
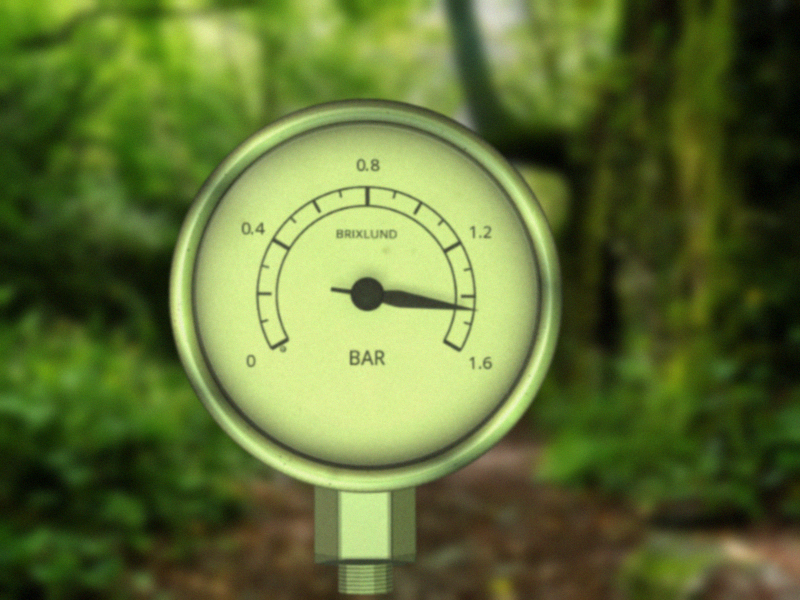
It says 1.45 bar
